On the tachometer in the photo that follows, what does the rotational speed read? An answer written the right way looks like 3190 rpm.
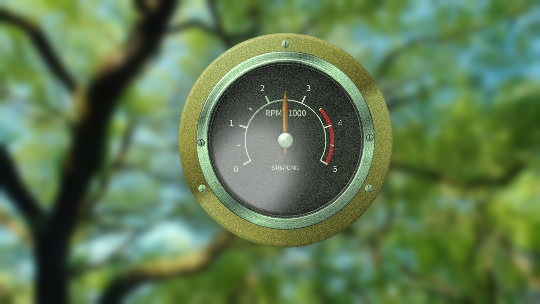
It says 2500 rpm
